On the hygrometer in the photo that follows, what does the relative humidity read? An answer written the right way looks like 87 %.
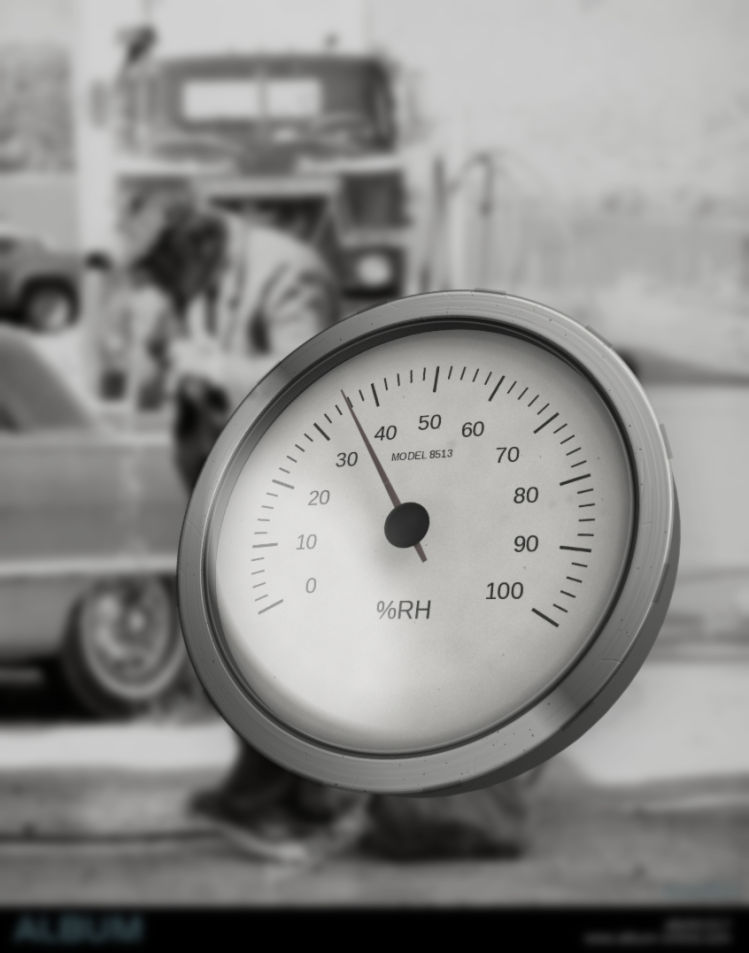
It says 36 %
